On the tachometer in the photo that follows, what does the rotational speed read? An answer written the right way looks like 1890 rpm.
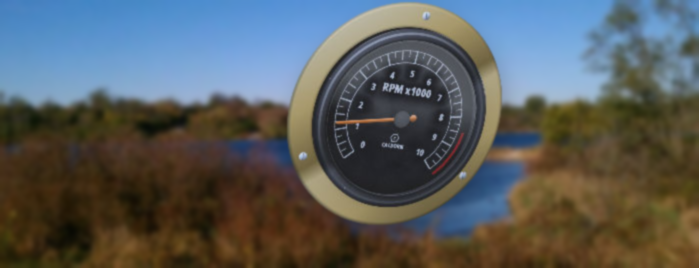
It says 1250 rpm
